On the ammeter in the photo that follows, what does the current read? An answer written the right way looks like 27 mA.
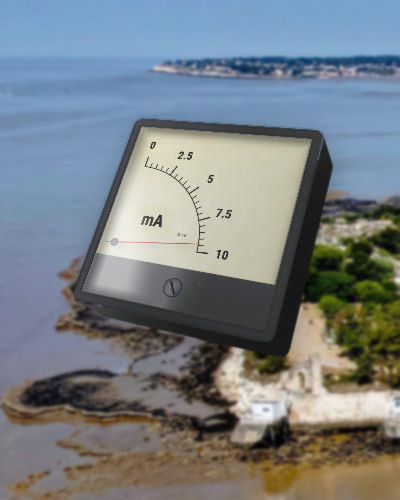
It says 9.5 mA
